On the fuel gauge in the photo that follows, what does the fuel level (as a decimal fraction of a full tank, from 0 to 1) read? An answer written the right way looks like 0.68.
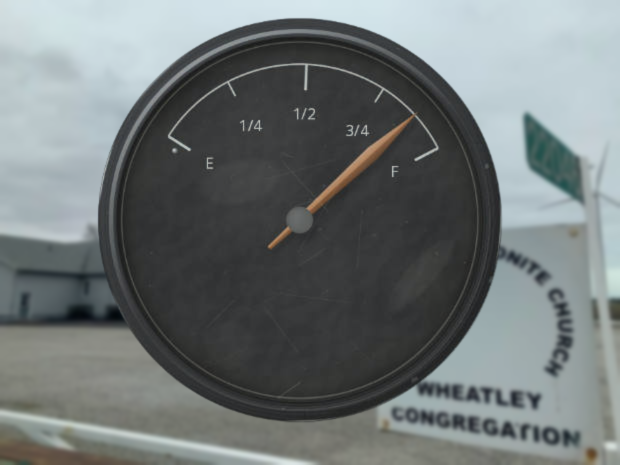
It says 0.875
